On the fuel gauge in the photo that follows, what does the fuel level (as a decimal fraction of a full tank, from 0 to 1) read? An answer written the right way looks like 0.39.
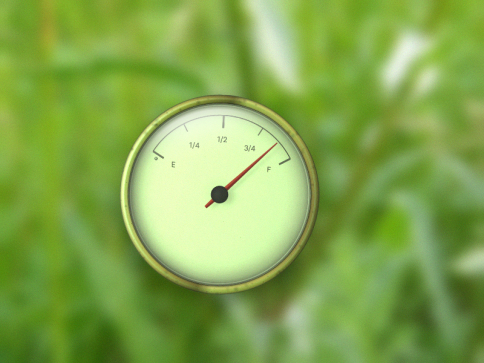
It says 0.875
